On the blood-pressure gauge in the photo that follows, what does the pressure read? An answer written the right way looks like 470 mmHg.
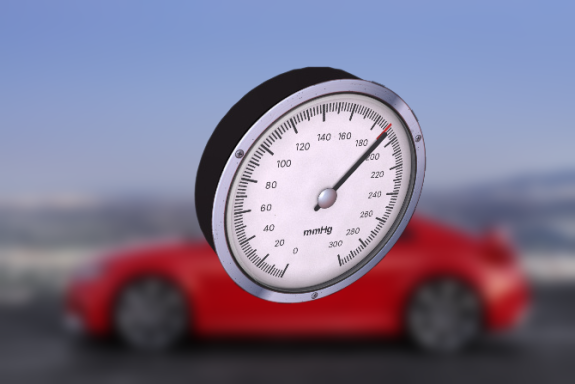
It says 190 mmHg
